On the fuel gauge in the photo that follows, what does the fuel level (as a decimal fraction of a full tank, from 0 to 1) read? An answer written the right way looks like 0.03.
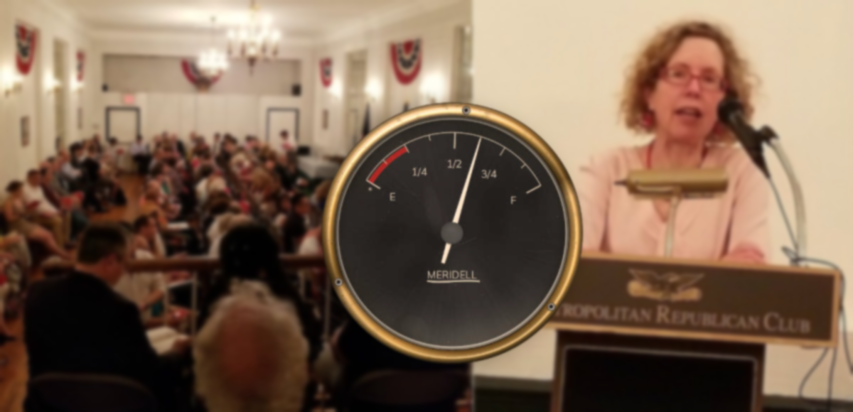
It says 0.625
